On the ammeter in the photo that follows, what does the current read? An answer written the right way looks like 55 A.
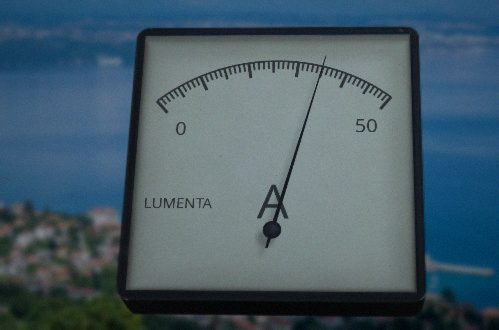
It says 35 A
